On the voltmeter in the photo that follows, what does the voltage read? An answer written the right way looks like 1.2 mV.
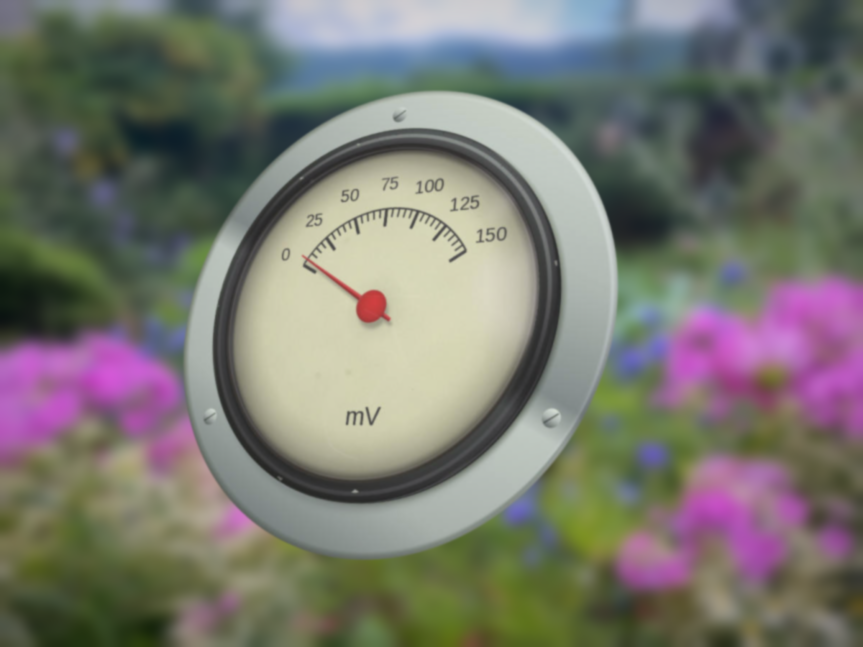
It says 5 mV
